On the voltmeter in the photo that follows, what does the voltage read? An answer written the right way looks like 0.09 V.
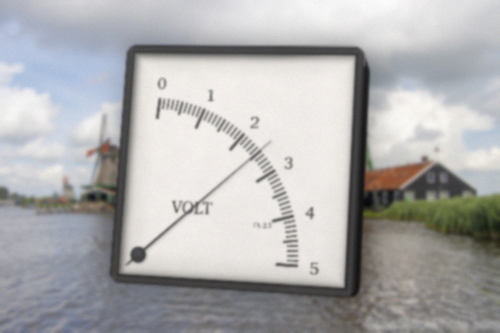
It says 2.5 V
